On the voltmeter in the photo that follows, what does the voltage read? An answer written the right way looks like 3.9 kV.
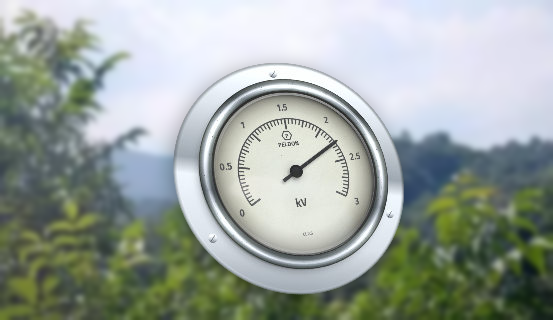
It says 2.25 kV
